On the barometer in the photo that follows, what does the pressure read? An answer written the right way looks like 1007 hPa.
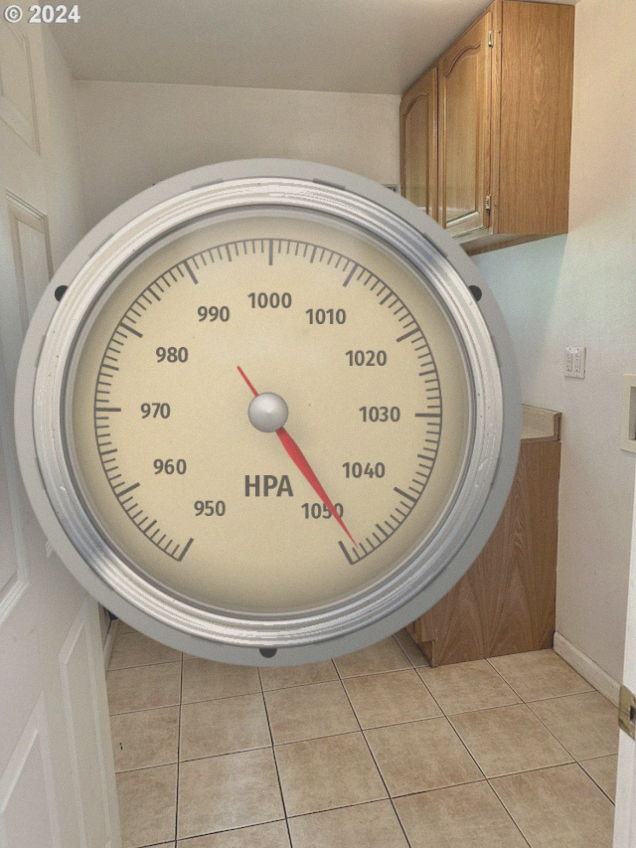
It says 1048.5 hPa
